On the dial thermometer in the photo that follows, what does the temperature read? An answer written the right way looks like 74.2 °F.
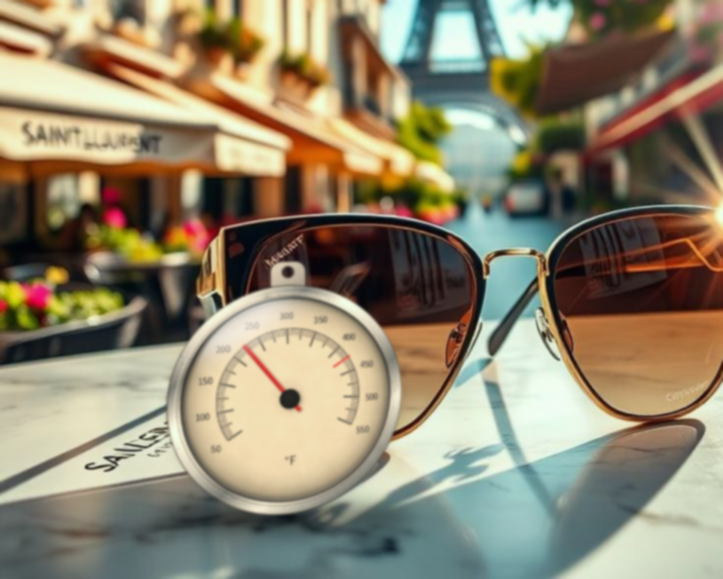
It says 225 °F
